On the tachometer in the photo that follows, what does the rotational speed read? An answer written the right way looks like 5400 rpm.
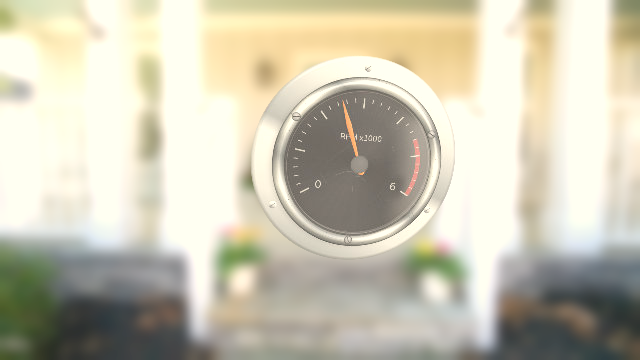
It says 2500 rpm
